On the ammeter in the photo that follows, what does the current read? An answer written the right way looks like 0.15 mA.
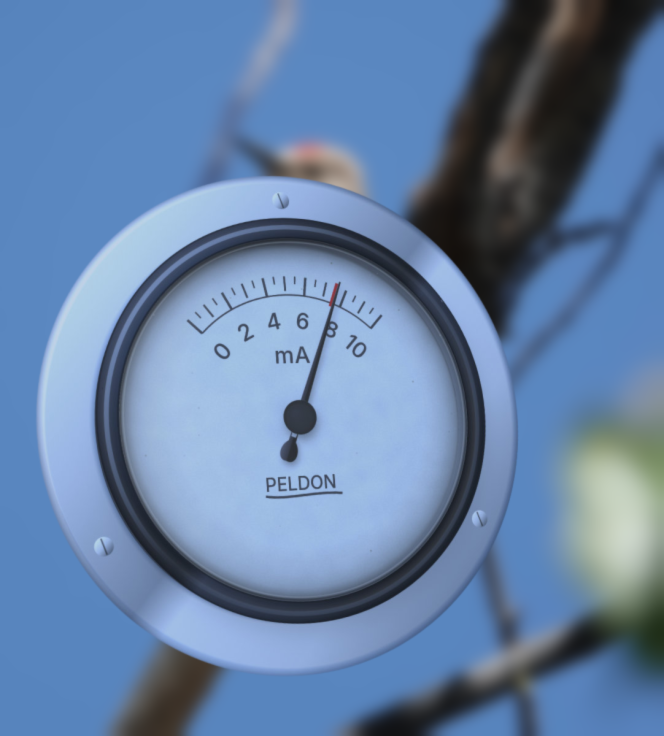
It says 7.5 mA
